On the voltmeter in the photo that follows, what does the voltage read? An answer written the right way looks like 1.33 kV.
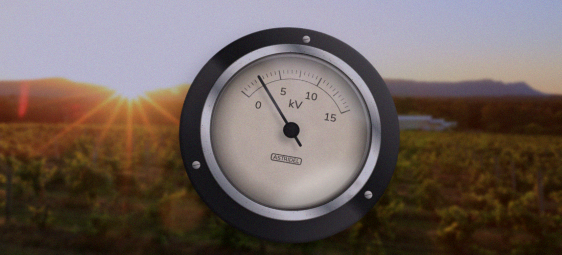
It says 2.5 kV
